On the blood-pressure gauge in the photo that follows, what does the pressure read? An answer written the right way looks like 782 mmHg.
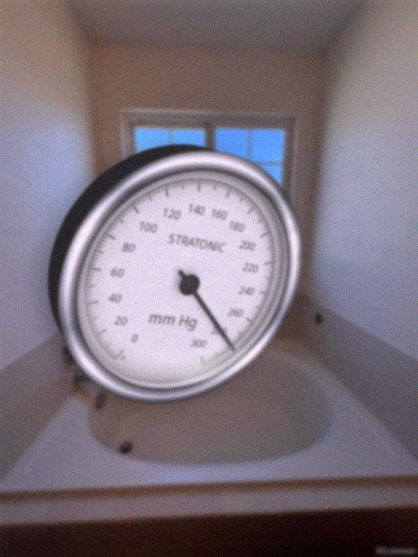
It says 280 mmHg
